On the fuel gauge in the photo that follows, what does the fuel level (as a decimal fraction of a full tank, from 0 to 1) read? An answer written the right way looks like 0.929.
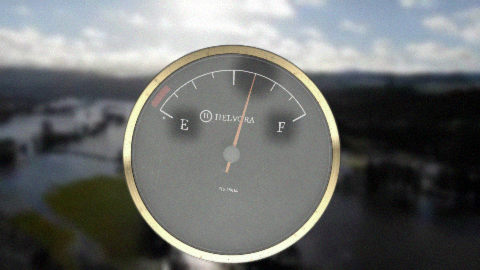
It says 0.625
